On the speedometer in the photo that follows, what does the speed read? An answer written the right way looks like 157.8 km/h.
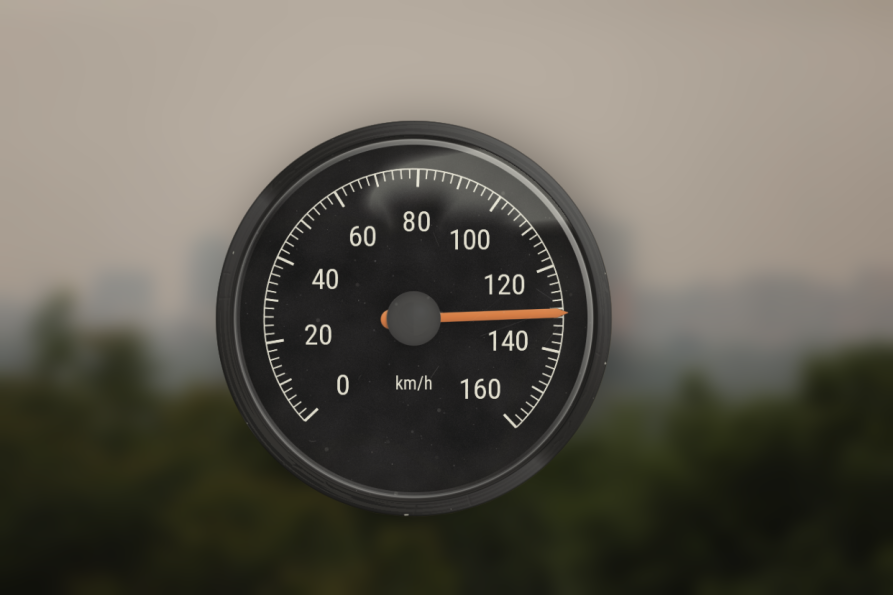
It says 131 km/h
